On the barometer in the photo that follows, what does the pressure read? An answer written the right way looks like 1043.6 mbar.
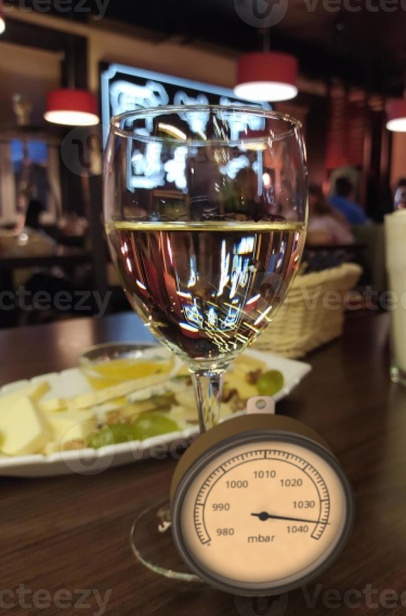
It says 1035 mbar
